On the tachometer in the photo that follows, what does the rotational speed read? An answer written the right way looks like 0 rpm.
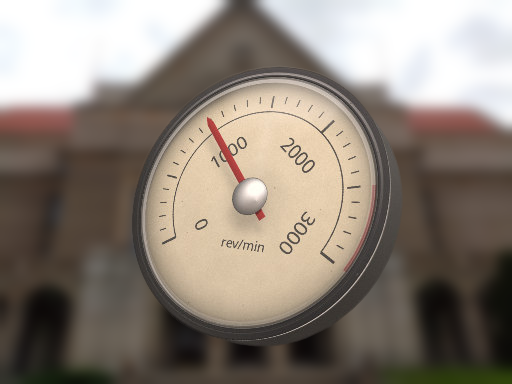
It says 1000 rpm
